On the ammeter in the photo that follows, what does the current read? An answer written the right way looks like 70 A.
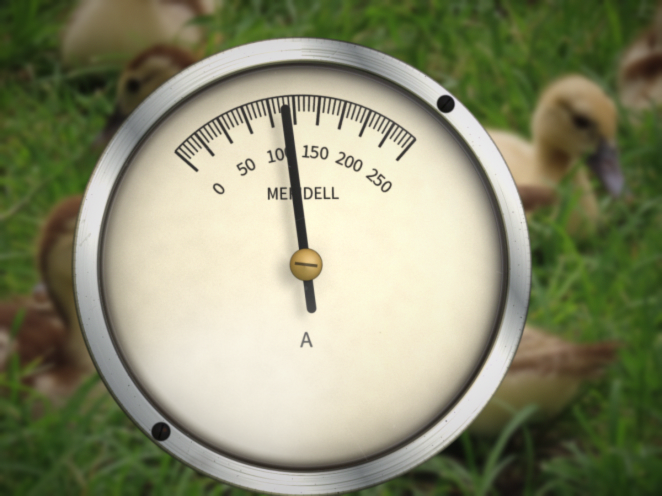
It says 115 A
